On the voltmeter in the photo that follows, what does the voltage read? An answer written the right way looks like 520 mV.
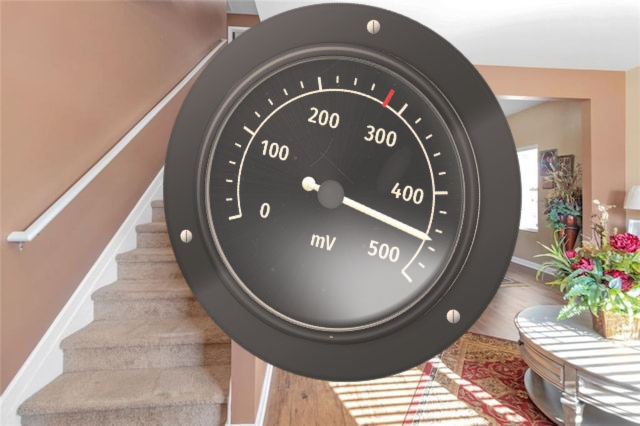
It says 450 mV
